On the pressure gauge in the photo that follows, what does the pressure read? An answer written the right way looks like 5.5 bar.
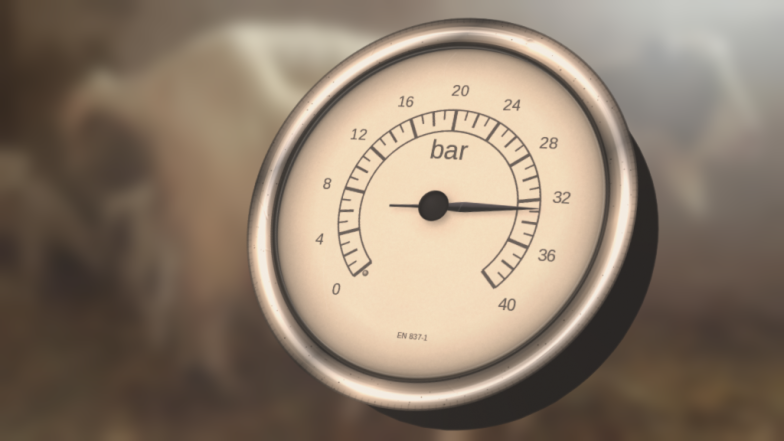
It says 33 bar
